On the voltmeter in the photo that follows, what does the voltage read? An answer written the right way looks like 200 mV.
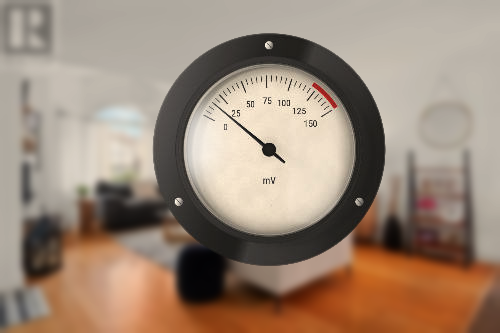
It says 15 mV
